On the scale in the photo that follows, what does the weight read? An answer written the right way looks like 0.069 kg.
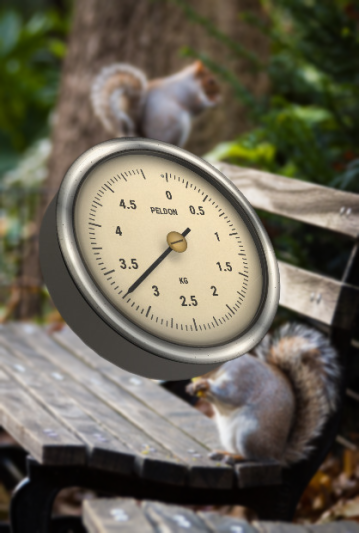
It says 3.25 kg
